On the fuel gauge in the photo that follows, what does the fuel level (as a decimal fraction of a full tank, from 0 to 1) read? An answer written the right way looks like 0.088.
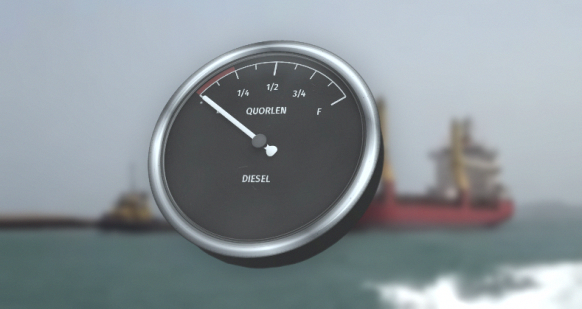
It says 0
